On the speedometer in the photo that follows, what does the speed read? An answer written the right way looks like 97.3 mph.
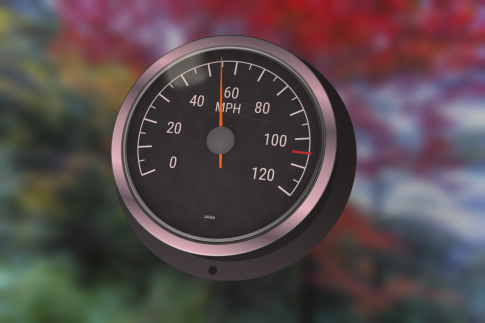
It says 55 mph
